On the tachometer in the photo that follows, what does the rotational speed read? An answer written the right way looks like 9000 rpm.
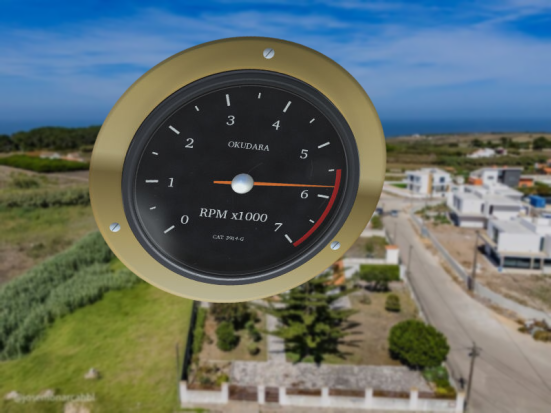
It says 5750 rpm
